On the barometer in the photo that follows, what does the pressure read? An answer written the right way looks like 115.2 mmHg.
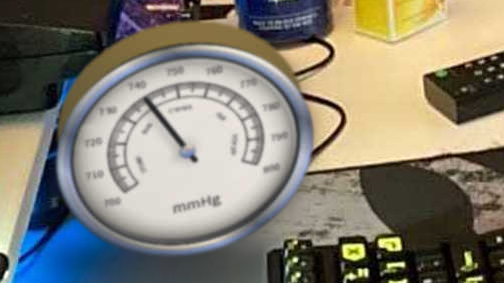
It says 740 mmHg
